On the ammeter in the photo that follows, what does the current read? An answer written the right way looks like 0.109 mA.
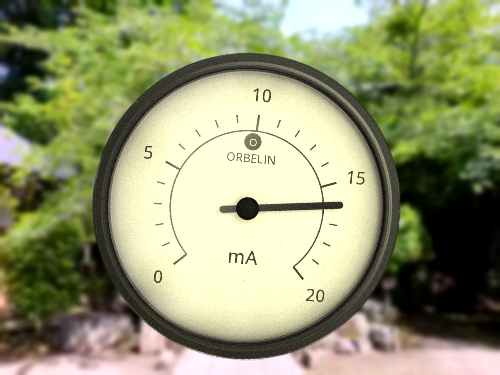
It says 16 mA
